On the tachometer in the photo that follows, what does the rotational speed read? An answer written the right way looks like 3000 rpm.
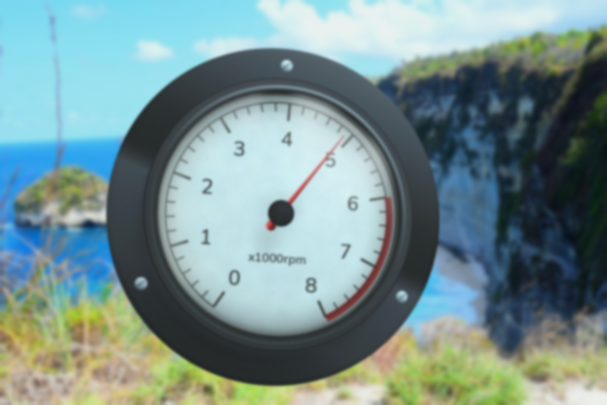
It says 4900 rpm
